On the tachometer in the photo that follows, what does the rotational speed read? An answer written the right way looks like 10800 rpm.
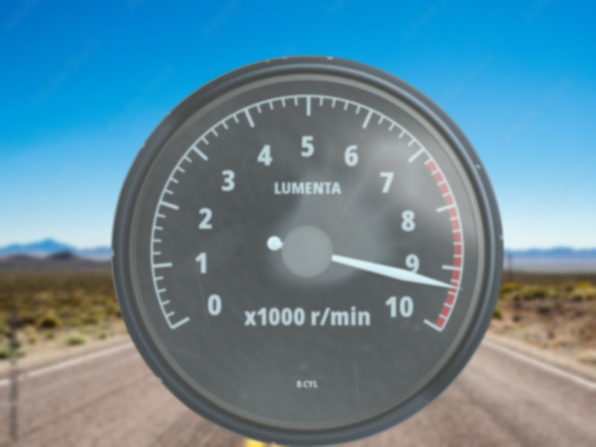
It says 9300 rpm
